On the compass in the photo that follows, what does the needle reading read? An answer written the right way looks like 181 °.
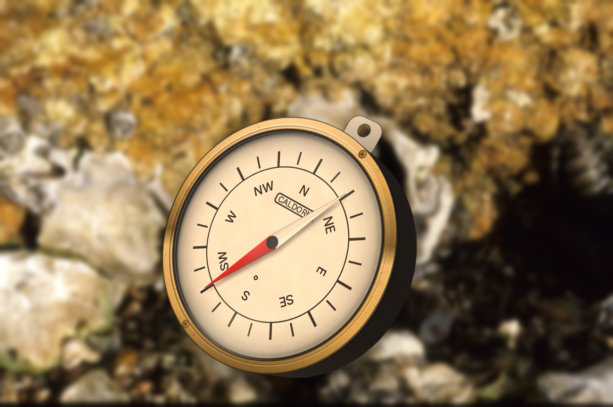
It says 210 °
